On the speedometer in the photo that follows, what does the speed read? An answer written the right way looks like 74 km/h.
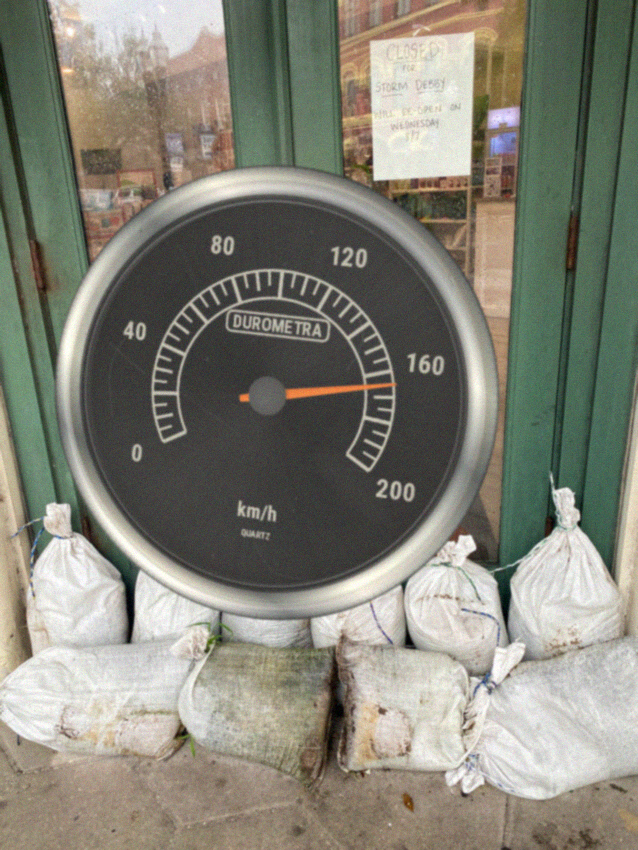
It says 165 km/h
